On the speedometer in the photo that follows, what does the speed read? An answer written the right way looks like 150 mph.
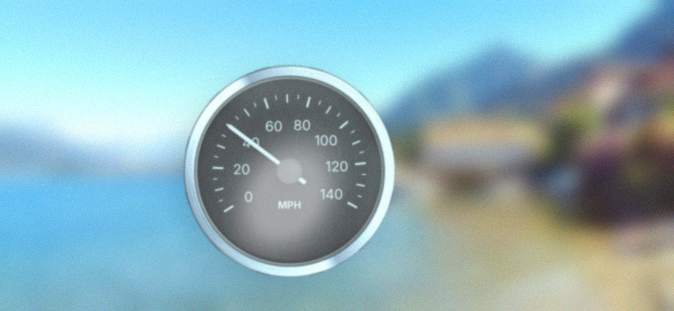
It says 40 mph
